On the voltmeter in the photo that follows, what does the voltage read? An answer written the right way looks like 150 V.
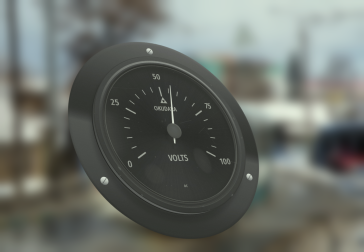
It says 55 V
